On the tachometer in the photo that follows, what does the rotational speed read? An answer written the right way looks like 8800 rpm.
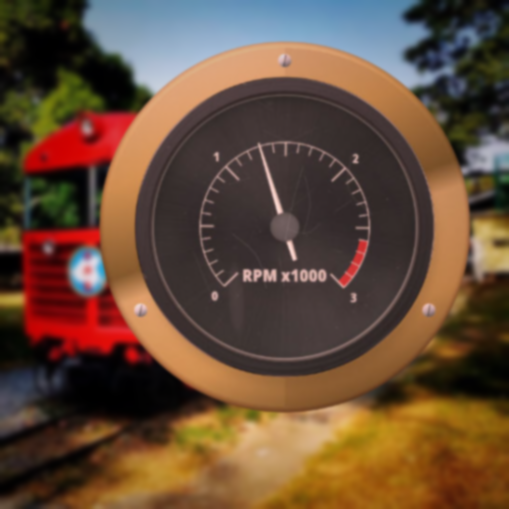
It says 1300 rpm
